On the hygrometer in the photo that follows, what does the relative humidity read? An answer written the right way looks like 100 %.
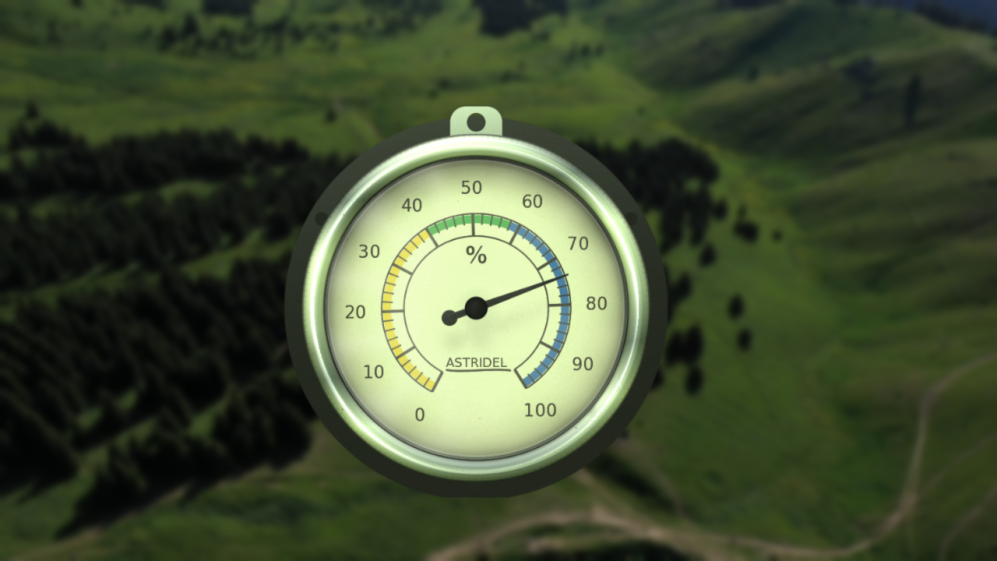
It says 74 %
